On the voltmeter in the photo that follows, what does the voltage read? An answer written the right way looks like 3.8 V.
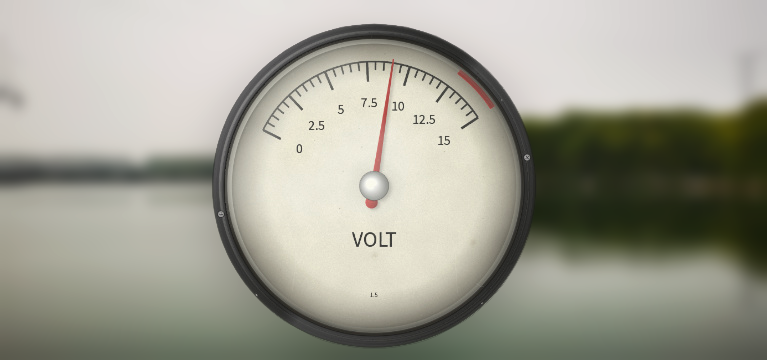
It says 9 V
